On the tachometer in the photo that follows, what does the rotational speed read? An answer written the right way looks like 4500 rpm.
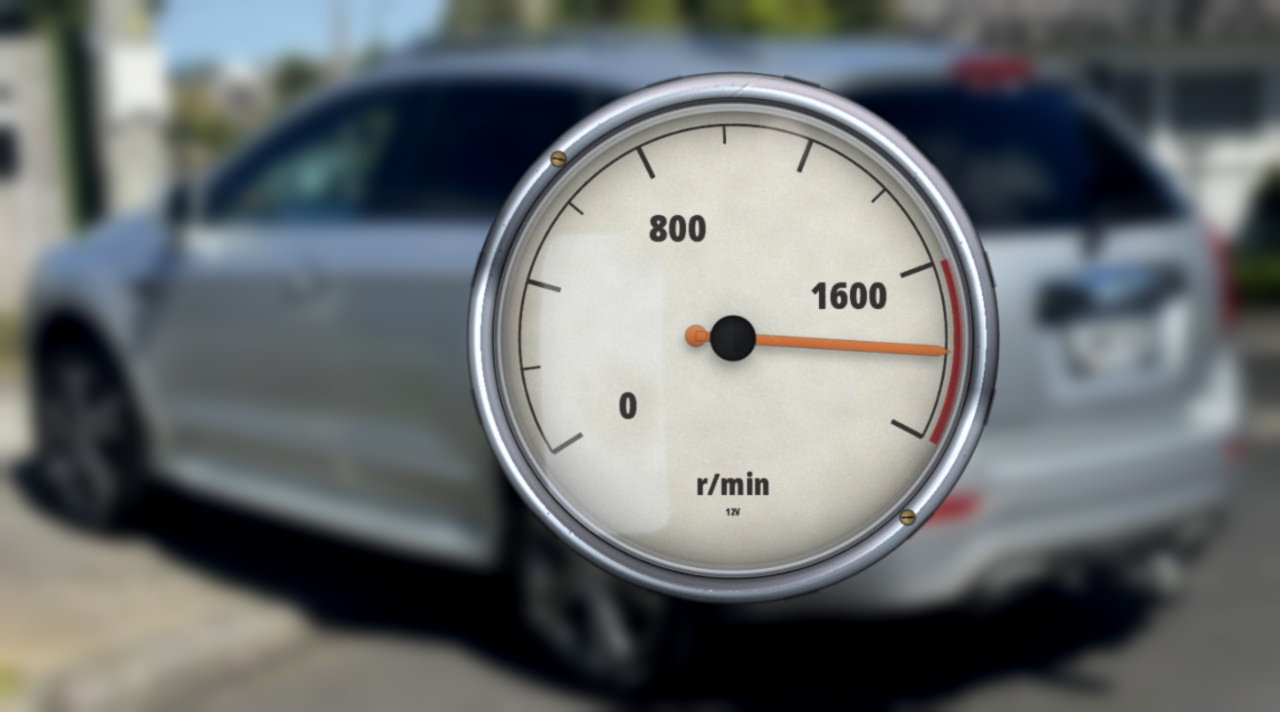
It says 1800 rpm
